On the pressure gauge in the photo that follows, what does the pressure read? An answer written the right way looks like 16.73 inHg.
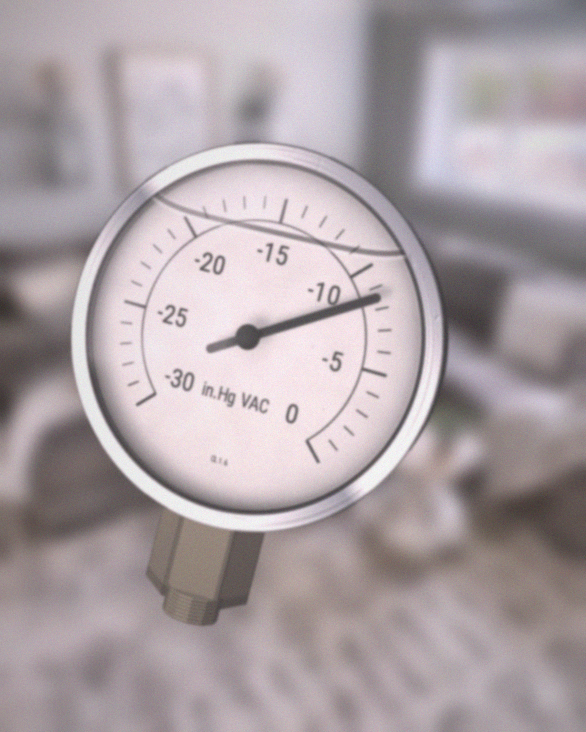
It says -8.5 inHg
